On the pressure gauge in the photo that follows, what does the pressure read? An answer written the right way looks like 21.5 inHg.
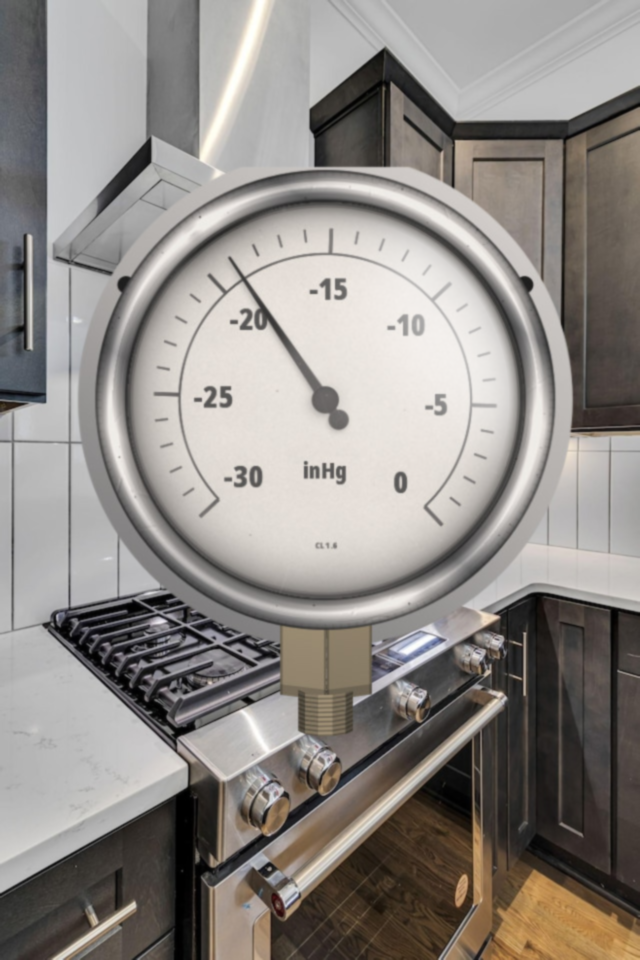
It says -19 inHg
